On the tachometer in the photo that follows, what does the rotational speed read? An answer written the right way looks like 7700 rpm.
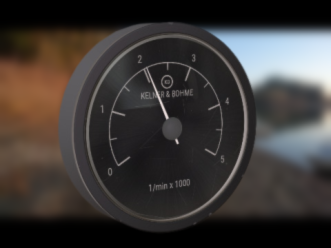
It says 2000 rpm
